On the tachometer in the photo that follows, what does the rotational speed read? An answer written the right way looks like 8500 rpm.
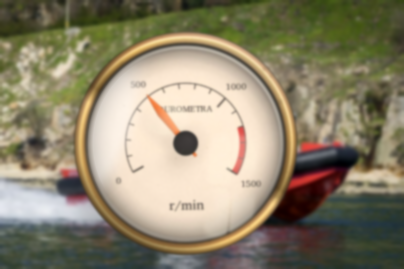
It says 500 rpm
